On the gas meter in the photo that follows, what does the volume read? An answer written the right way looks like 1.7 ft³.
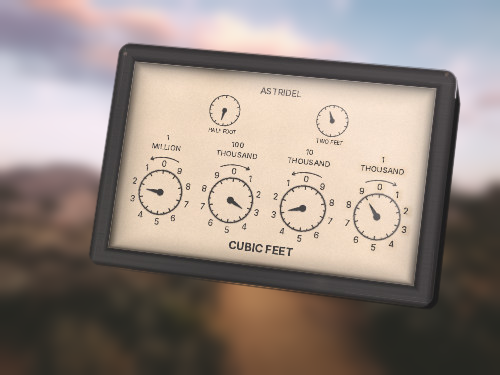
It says 232900 ft³
